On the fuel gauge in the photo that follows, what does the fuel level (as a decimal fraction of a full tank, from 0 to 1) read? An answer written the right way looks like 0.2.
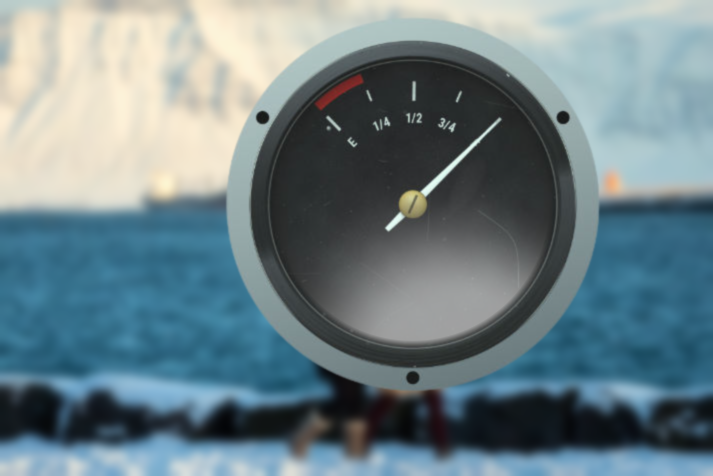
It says 1
